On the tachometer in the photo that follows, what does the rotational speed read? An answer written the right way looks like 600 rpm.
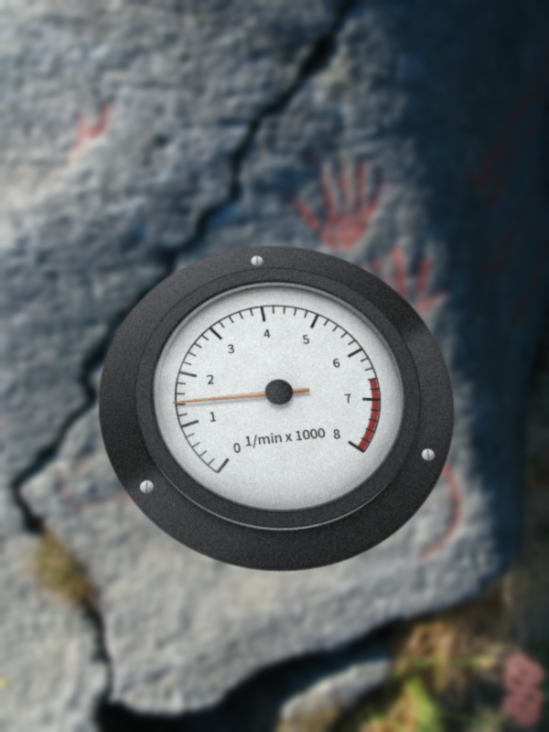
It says 1400 rpm
